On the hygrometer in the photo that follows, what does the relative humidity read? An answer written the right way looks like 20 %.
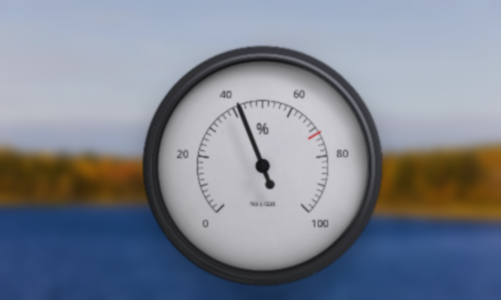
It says 42 %
